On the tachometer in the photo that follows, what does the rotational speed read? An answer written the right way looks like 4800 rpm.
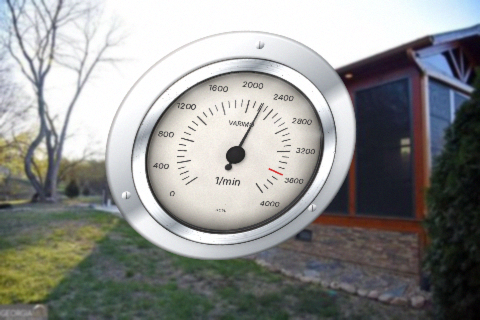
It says 2200 rpm
